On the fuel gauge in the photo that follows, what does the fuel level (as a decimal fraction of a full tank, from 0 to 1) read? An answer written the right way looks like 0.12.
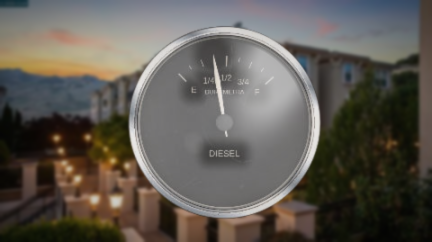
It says 0.375
